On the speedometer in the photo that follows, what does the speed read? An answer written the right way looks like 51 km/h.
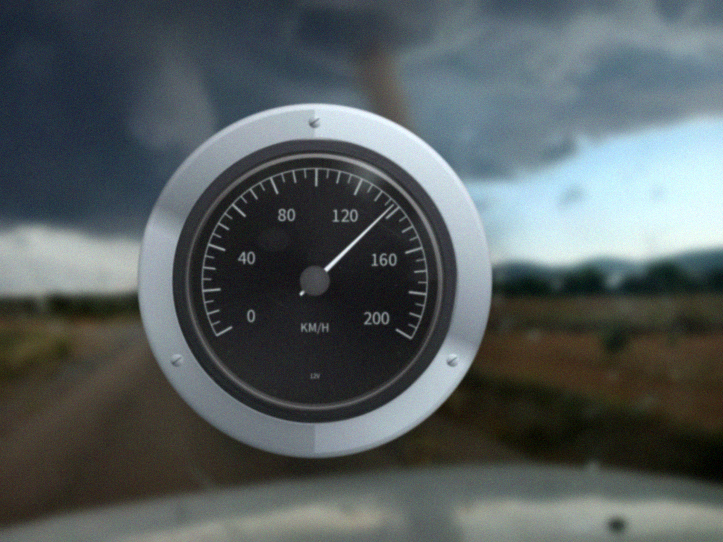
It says 137.5 km/h
